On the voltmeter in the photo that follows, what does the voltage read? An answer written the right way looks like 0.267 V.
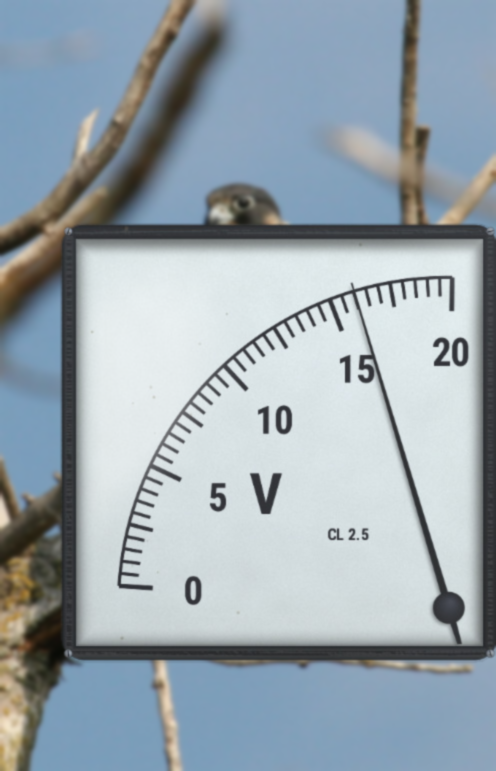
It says 16 V
